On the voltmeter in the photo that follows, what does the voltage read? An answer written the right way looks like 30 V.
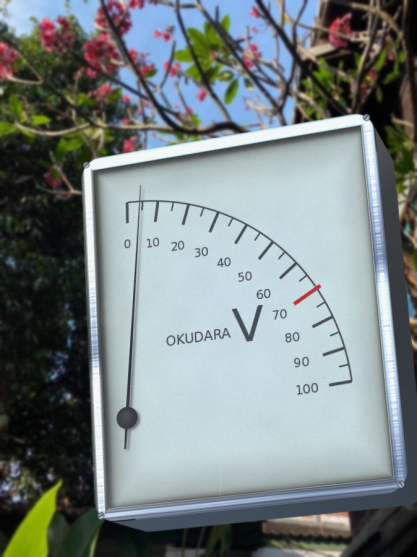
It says 5 V
